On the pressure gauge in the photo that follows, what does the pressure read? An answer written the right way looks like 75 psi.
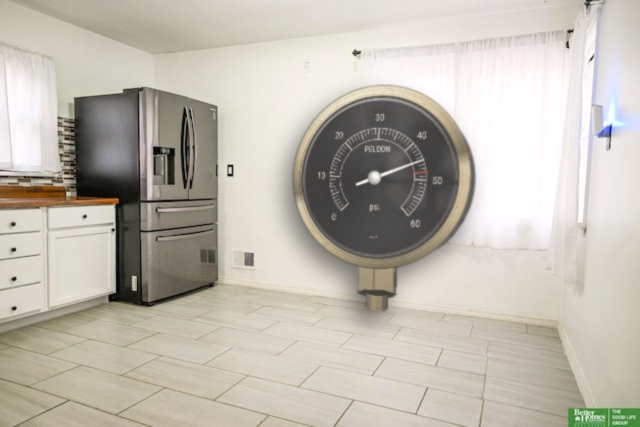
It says 45 psi
